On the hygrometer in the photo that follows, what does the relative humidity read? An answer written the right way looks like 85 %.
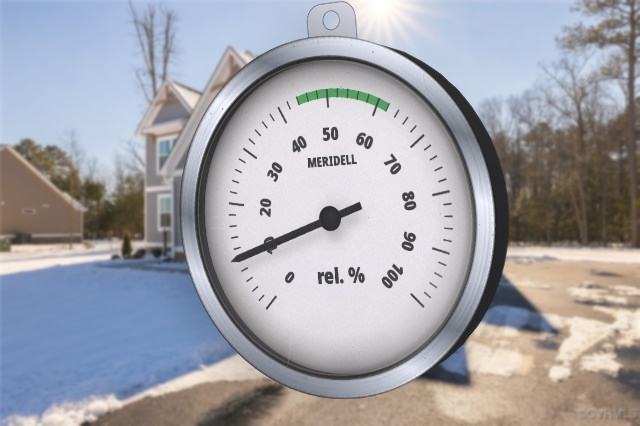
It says 10 %
